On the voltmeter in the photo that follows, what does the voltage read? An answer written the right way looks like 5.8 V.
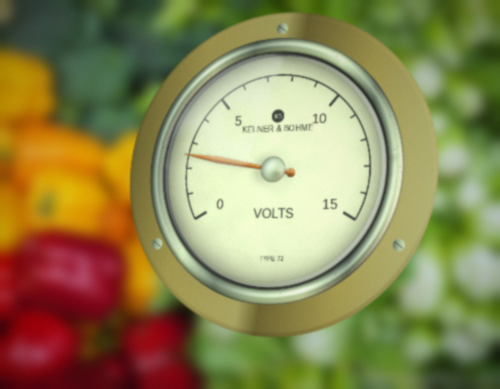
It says 2.5 V
